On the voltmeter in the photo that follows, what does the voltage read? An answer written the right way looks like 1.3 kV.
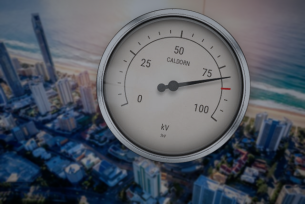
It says 80 kV
